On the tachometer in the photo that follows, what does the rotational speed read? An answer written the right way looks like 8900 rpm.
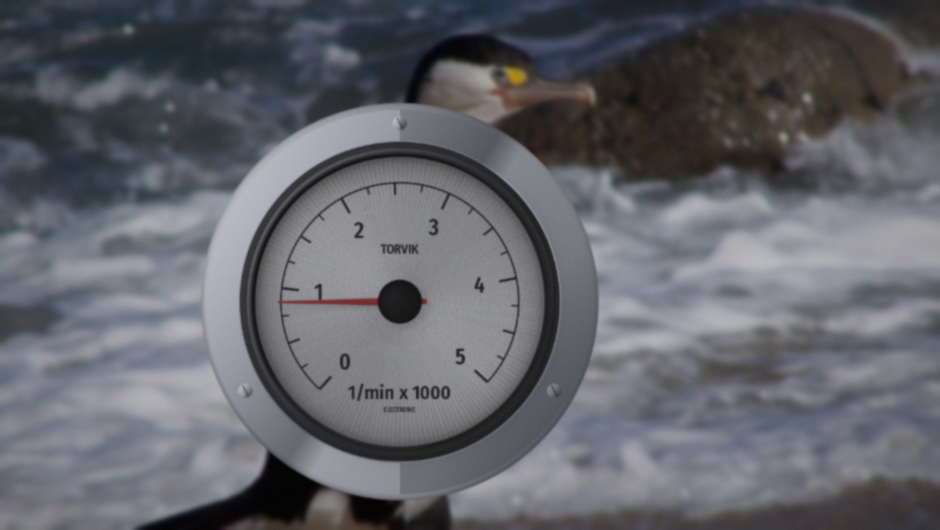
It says 875 rpm
